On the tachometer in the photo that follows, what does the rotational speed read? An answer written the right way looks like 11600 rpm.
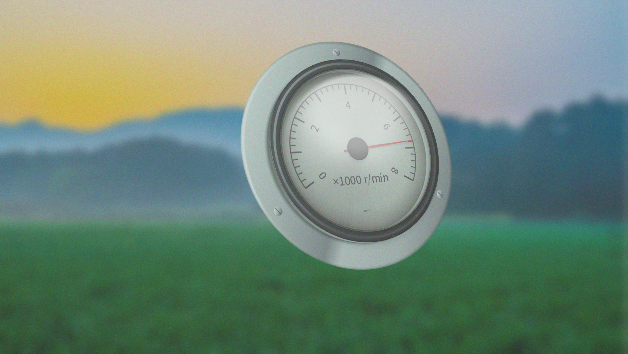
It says 6800 rpm
